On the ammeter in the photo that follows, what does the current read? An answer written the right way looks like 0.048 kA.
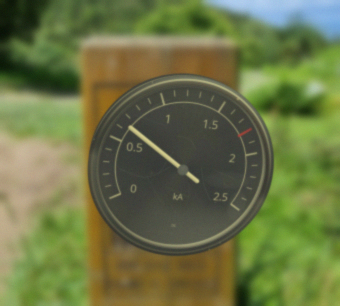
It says 0.65 kA
